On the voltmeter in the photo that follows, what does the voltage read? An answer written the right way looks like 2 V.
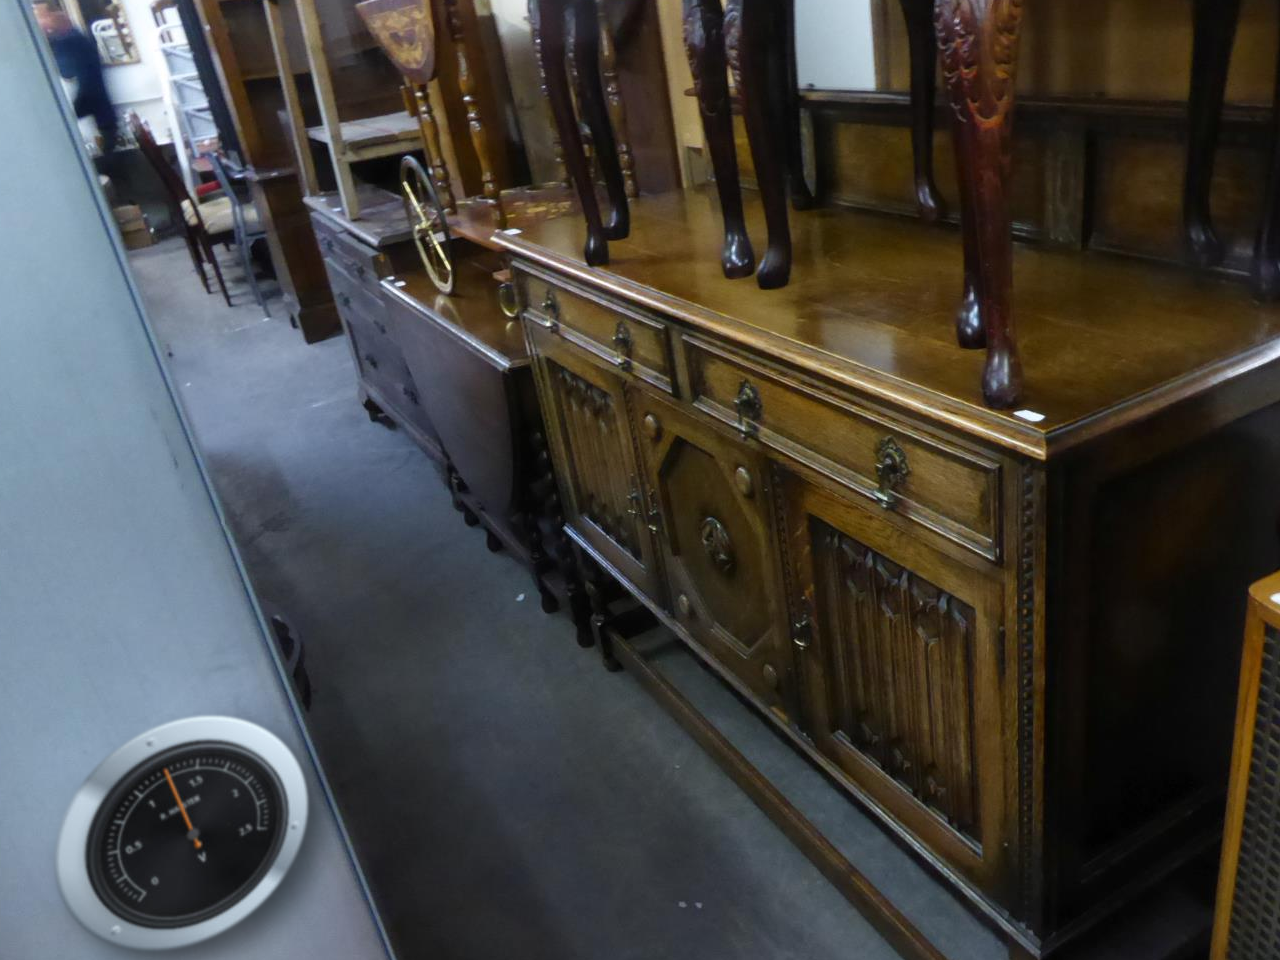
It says 1.25 V
